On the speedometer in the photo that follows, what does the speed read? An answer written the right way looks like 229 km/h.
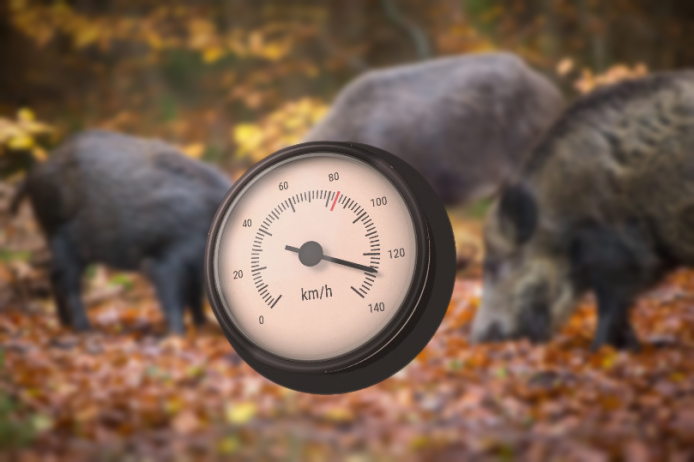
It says 128 km/h
